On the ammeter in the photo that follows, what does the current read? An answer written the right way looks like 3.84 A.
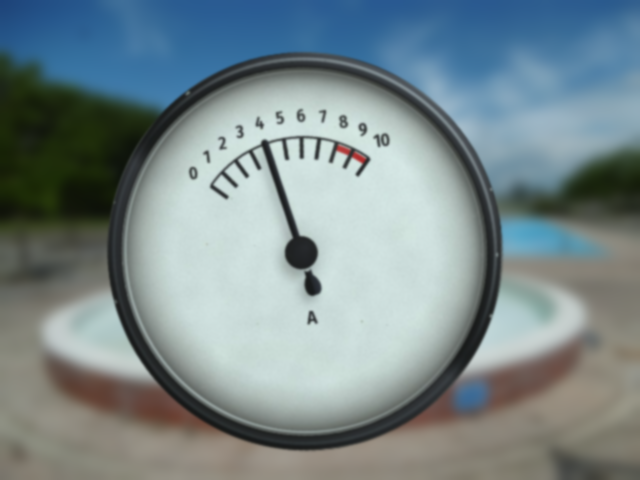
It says 4 A
